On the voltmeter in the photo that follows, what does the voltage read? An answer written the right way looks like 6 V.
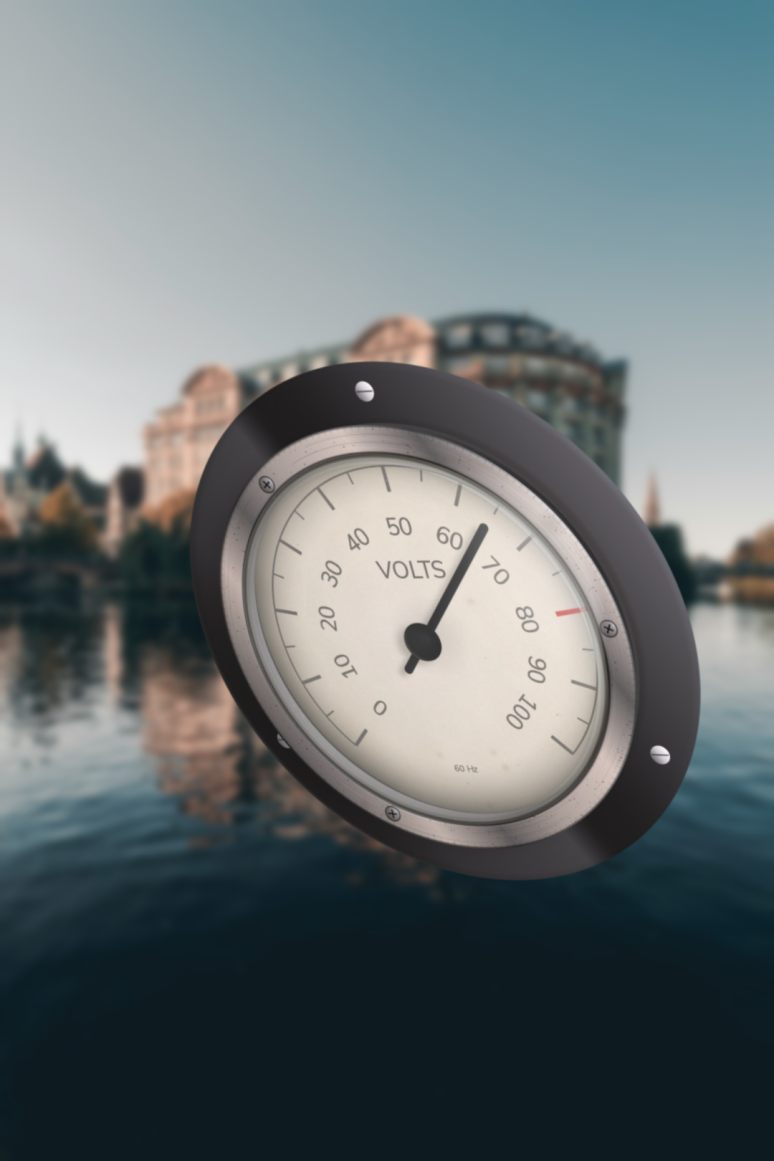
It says 65 V
